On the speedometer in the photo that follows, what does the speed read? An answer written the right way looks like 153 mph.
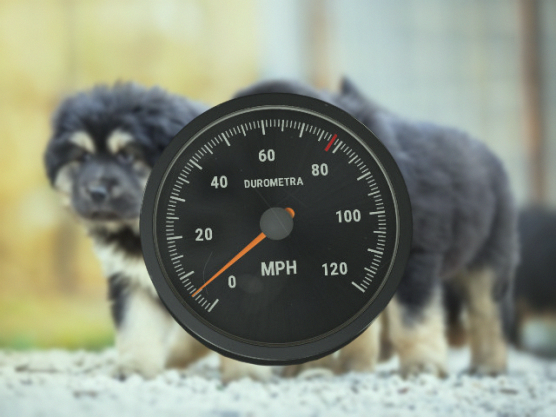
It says 5 mph
